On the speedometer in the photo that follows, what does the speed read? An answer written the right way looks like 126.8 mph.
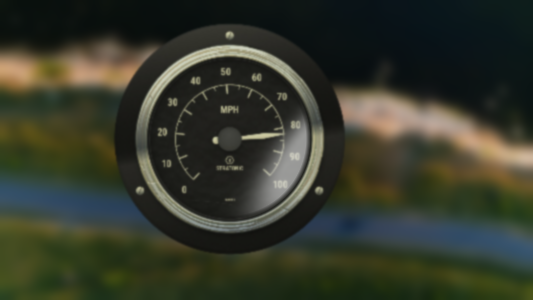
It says 82.5 mph
